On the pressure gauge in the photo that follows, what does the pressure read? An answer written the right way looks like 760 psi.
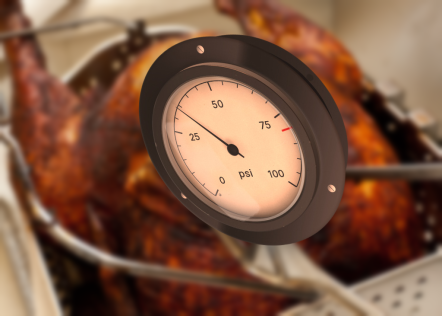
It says 35 psi
